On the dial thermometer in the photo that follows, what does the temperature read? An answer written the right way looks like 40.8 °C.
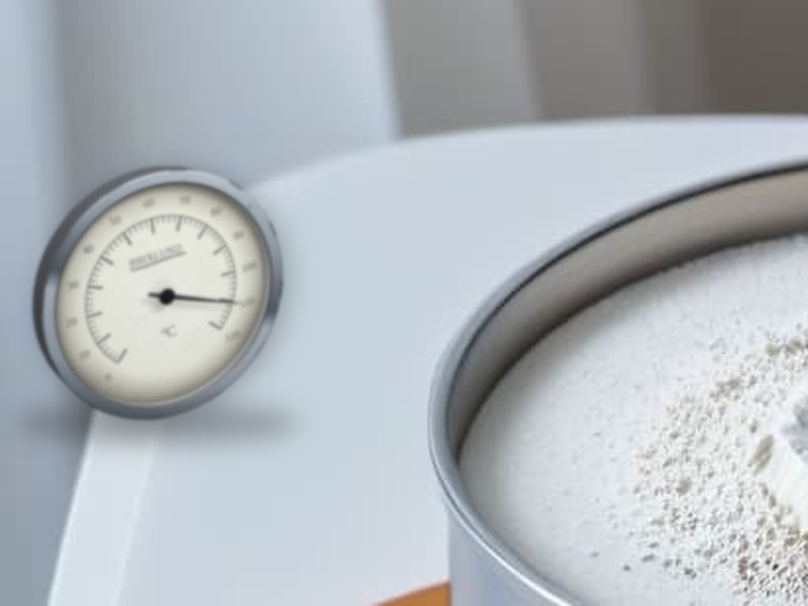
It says 110 °C
